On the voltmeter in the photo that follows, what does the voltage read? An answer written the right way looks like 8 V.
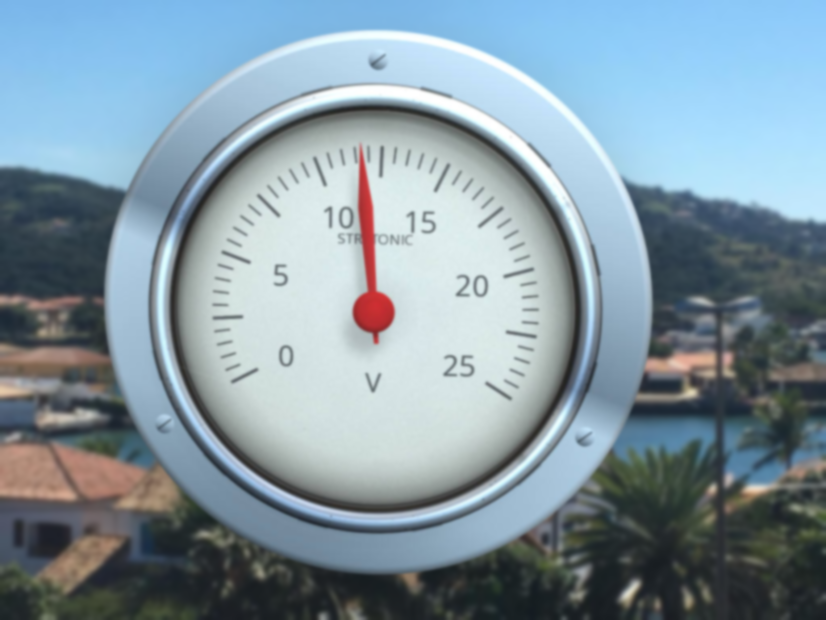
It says 11.75 V
